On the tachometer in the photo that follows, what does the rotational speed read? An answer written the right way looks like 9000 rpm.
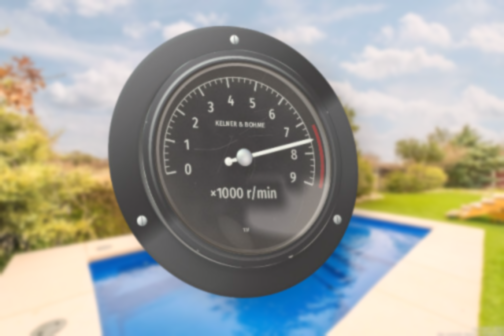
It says 7600 rpm
